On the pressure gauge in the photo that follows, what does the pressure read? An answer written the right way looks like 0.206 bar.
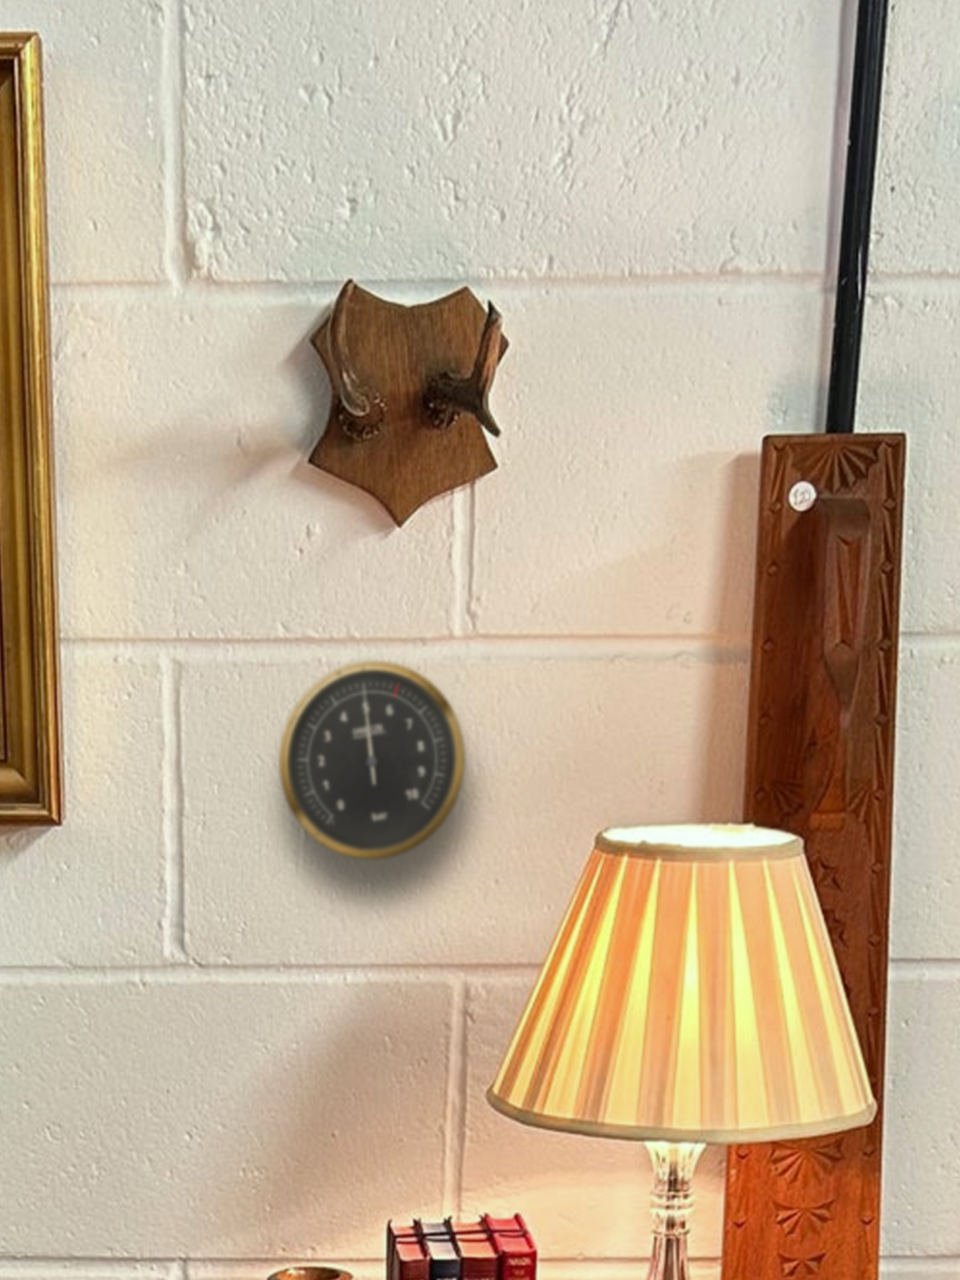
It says 5 bar
